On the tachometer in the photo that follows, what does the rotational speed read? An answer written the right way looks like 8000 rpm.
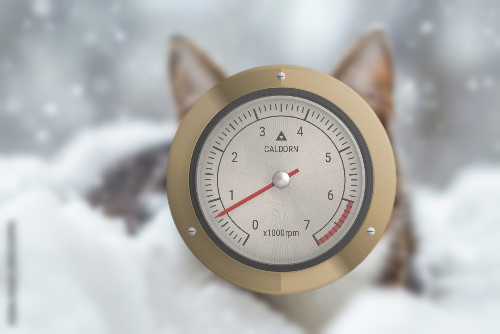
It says 700 rpm
